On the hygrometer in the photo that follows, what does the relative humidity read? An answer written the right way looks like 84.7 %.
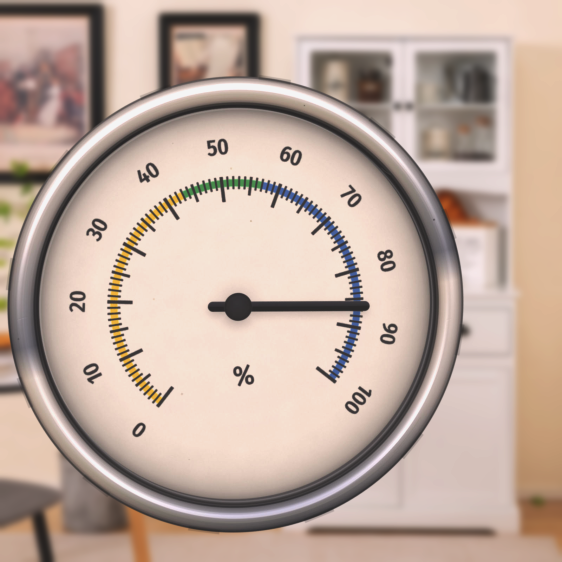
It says 86 %
